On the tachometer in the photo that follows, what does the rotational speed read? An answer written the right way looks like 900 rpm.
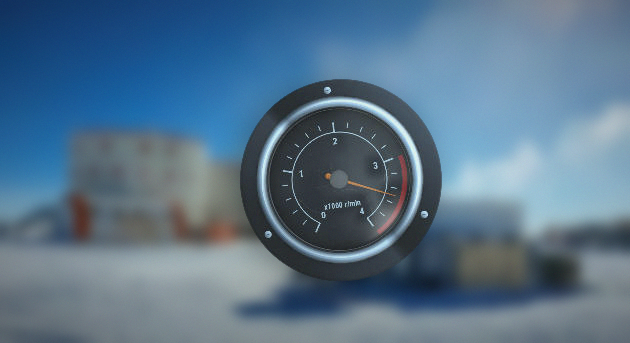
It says 3500 rpm
